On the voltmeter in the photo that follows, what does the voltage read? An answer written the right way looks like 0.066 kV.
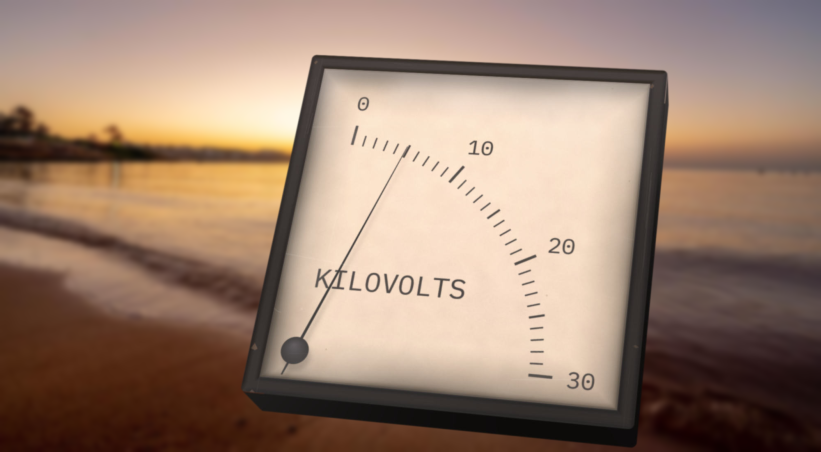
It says 5 kV
